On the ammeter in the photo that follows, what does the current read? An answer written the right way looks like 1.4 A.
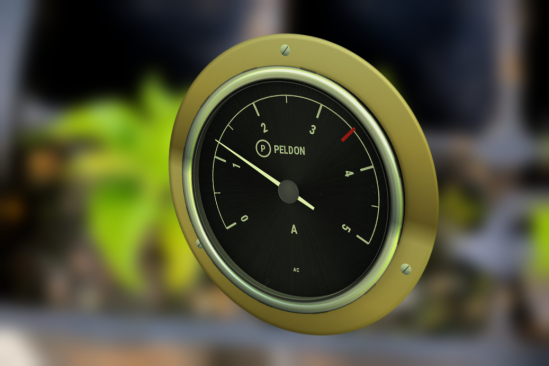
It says 1.25 A
